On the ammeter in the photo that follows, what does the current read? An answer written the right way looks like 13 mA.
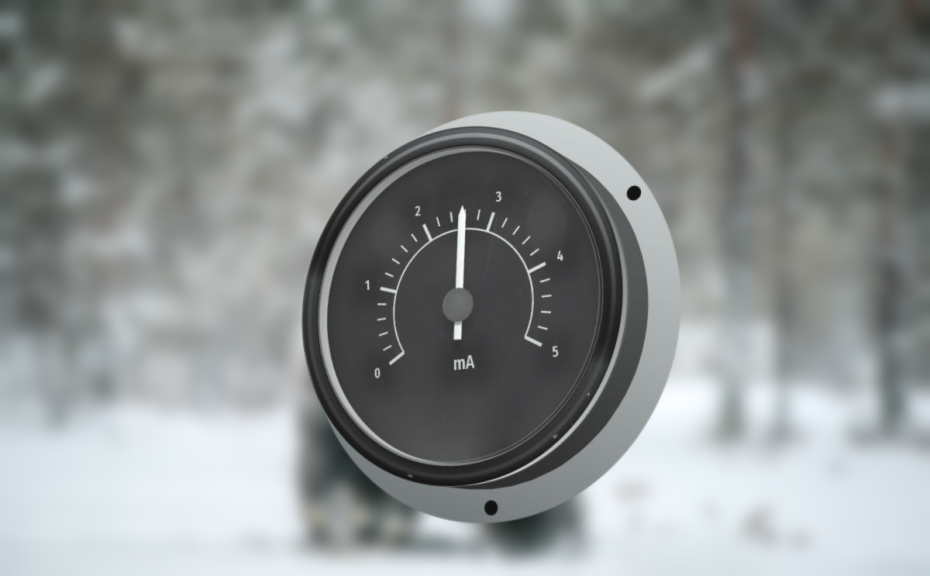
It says 2.6 mA
